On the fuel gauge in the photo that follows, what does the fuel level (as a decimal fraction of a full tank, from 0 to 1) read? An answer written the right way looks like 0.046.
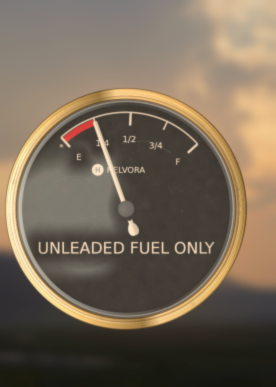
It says 0.25
